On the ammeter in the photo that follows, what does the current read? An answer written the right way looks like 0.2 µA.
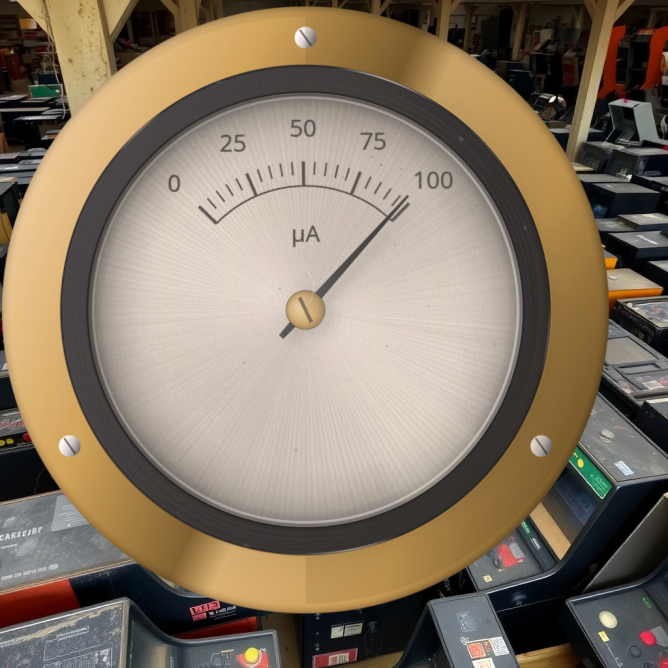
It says 97.5 µA
